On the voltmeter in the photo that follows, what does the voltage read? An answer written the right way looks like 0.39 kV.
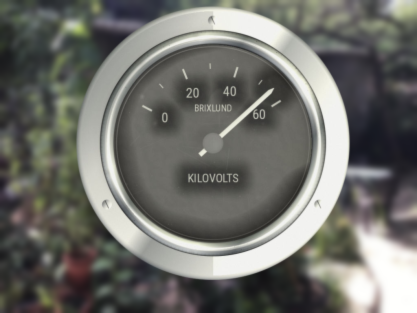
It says 55 kV
